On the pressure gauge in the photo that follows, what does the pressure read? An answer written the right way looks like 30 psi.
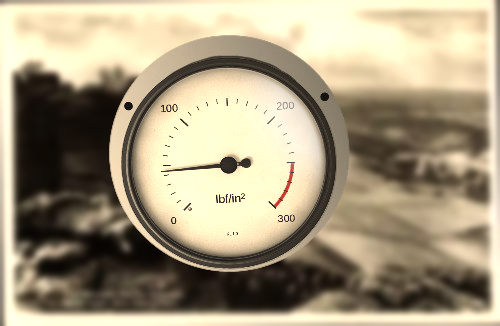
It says 45 psi
